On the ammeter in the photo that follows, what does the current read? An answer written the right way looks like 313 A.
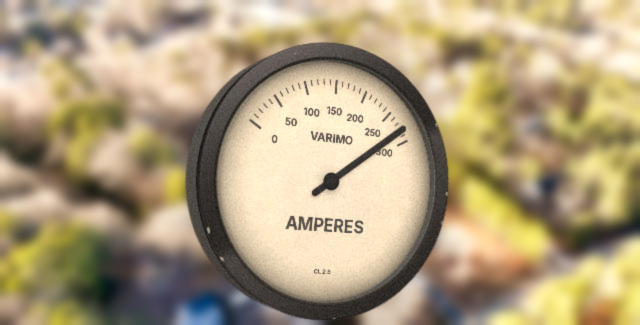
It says 280 A
